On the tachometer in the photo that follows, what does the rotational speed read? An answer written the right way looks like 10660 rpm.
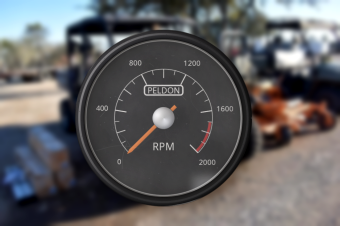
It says 0 rpm
